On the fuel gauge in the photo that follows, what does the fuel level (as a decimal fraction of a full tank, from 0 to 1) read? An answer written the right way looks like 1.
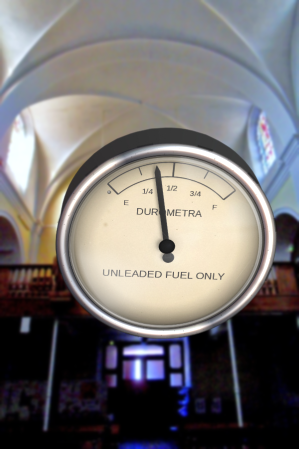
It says 0.375
